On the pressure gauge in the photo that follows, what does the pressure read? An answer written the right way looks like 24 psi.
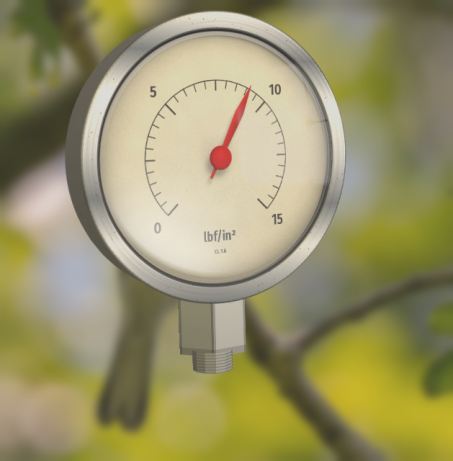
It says 9 psi
